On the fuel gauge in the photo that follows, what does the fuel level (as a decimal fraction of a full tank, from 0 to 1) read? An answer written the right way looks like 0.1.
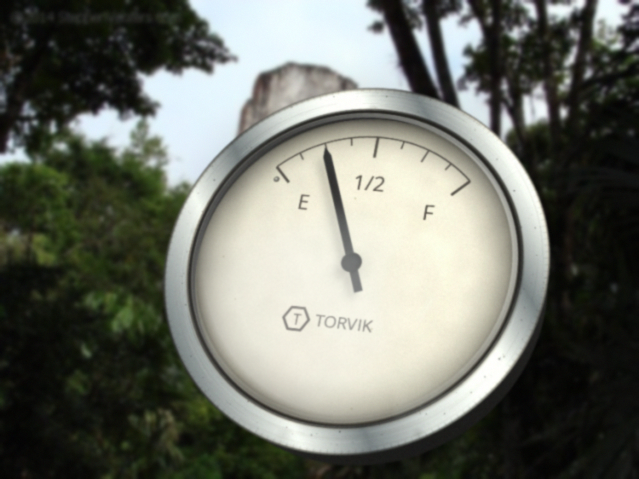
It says 0.25
